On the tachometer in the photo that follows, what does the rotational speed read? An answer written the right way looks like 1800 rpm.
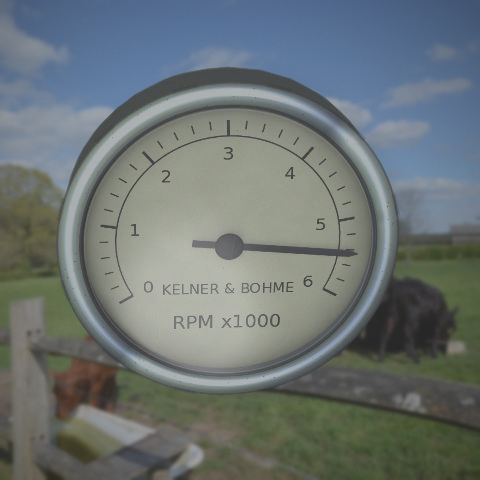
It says 5400 rpm
